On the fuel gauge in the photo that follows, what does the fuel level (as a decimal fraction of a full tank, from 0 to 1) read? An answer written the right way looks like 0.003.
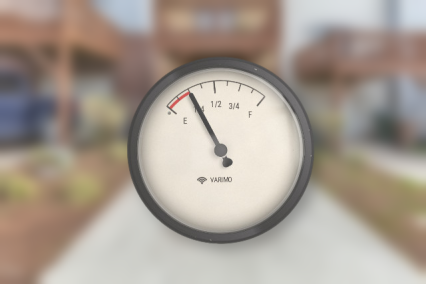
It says 0.25
